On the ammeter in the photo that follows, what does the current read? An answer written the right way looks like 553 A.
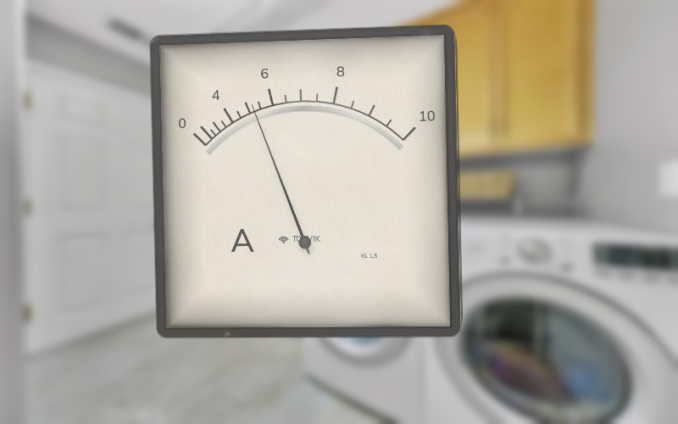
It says 5.25 A
